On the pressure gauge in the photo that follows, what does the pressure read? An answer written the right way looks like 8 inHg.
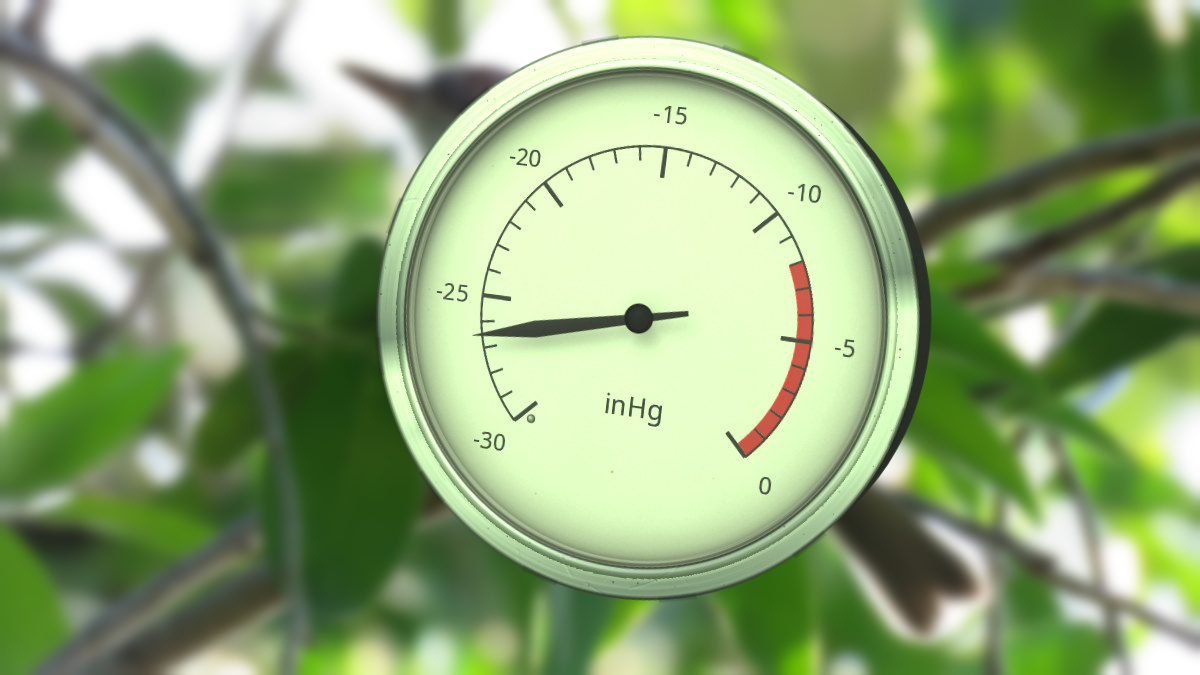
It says -26.5 inHg
